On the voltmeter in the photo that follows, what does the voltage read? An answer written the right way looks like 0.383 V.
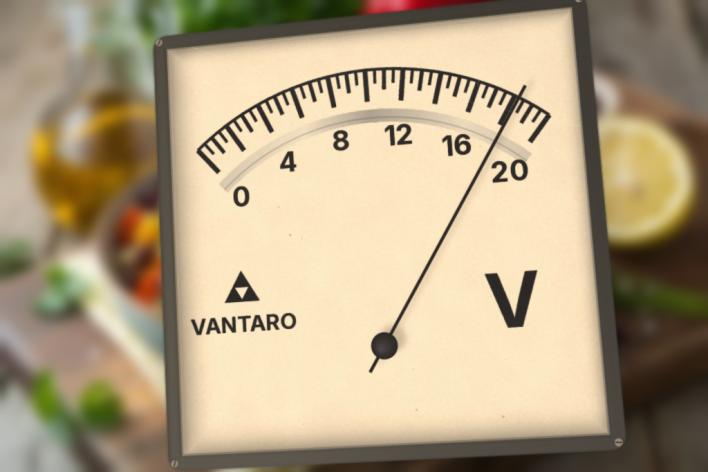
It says 18.25 V
